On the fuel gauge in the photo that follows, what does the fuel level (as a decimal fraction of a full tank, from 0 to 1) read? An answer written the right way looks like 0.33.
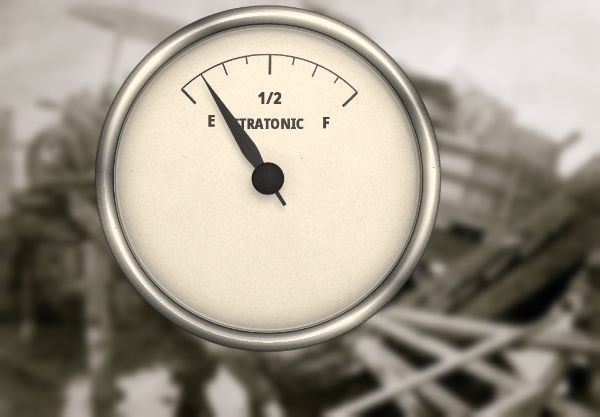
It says 0.125
